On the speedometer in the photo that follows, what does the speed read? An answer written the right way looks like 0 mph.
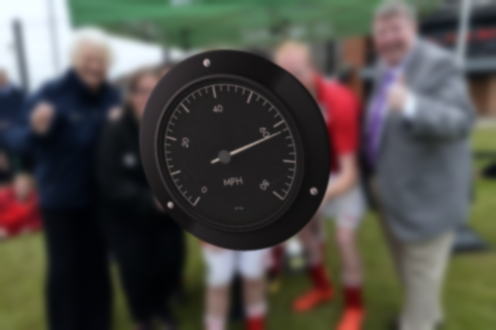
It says 62 mph
